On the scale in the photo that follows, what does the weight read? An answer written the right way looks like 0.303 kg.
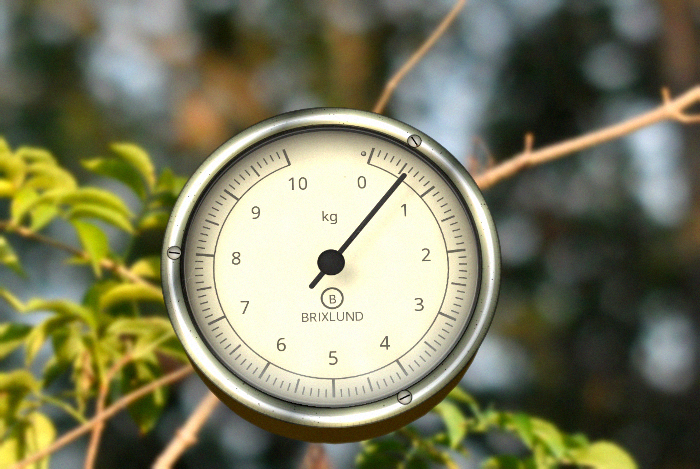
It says 0.6 kg
